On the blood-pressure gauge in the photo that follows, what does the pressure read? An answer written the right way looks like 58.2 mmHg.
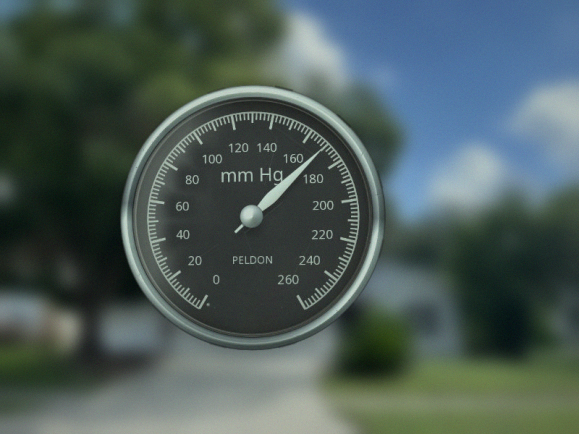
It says 170 mmHg
